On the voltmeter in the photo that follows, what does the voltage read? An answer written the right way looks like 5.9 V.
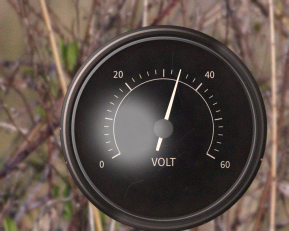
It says 34 V
